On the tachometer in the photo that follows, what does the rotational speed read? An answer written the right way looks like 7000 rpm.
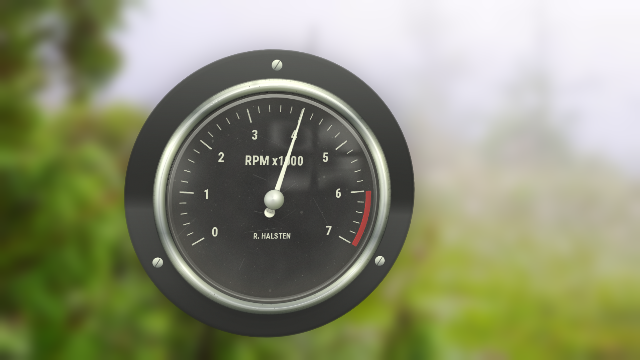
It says 4000 rpm
